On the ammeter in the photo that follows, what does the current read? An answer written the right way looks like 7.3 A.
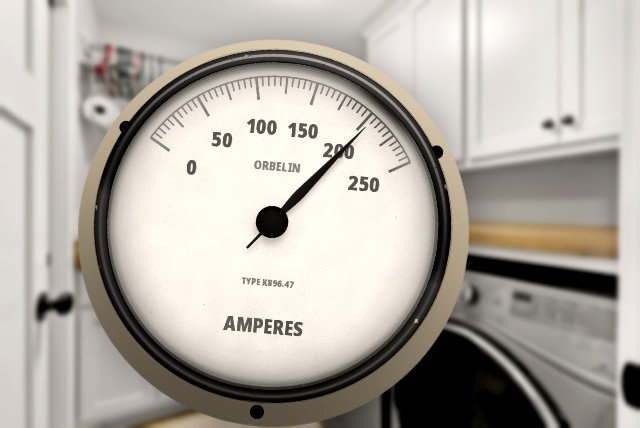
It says 205 A
